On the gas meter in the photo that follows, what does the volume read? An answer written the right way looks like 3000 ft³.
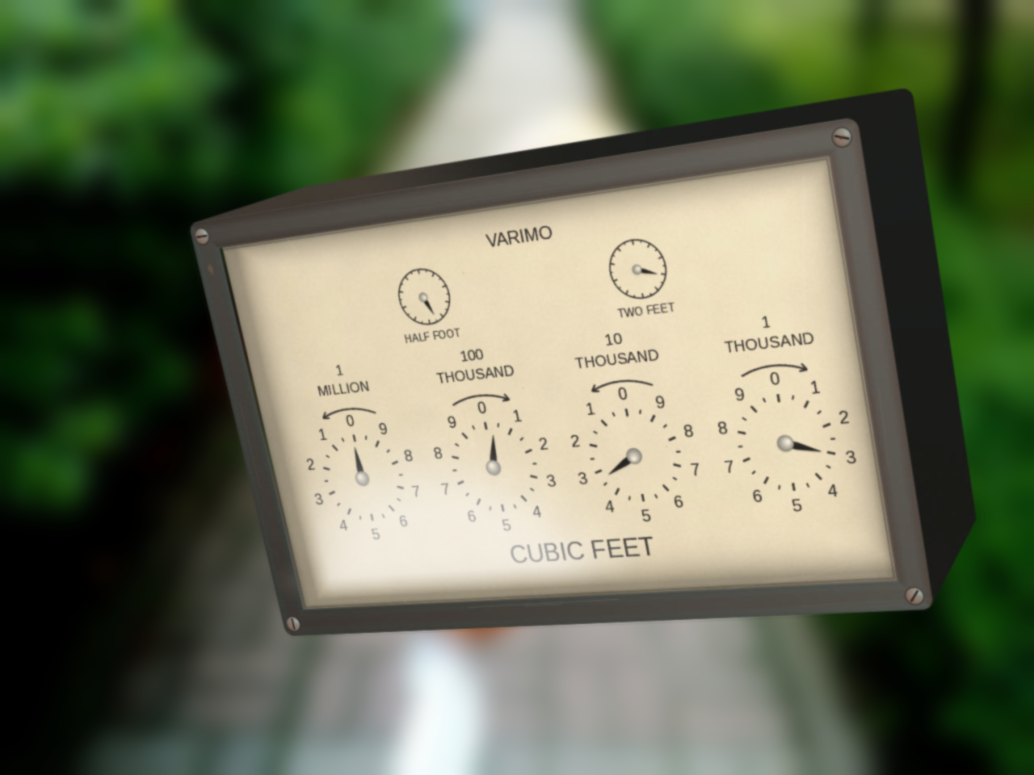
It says 3300 ft³
